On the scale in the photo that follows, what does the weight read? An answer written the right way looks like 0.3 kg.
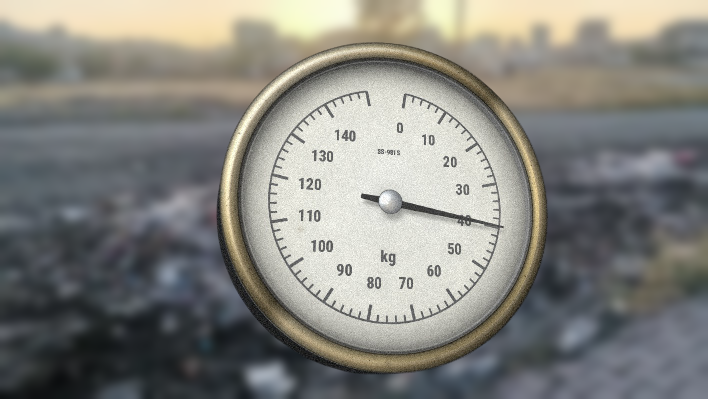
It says 40 kg
